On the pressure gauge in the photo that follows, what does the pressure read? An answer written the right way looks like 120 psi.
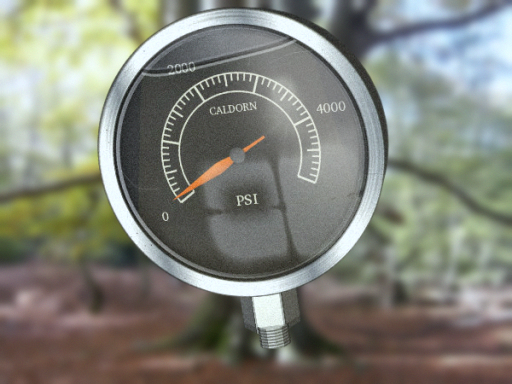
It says 100 psi
